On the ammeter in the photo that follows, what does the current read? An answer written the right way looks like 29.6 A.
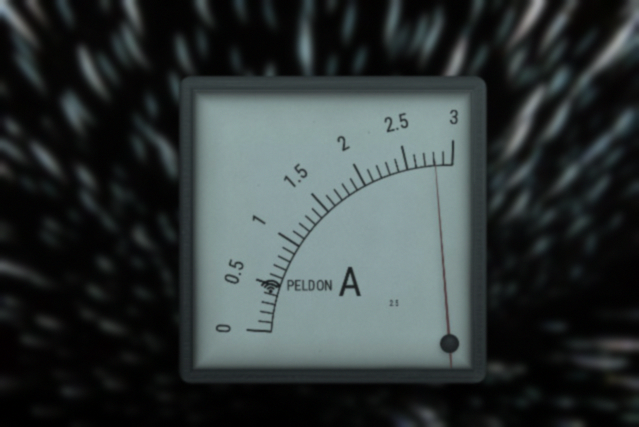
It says 2.8 A
